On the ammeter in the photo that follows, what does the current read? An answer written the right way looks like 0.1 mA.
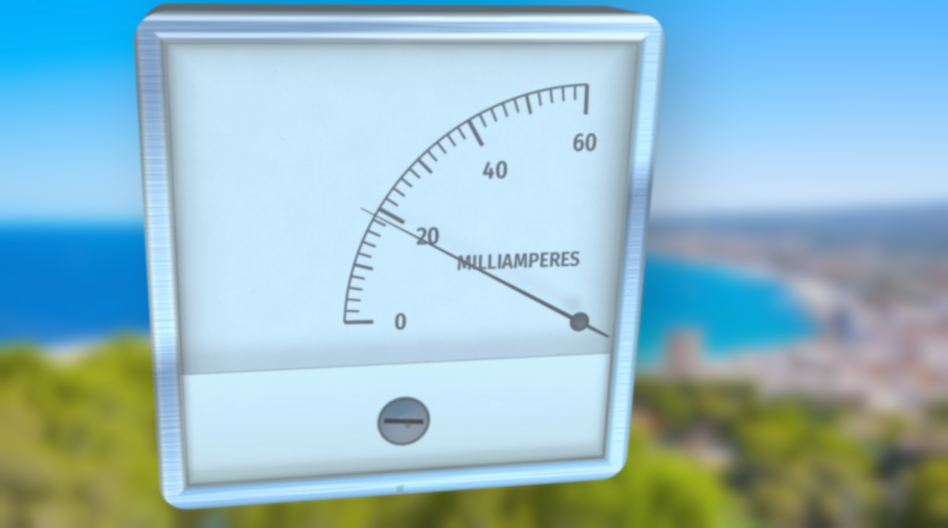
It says 19 mA
